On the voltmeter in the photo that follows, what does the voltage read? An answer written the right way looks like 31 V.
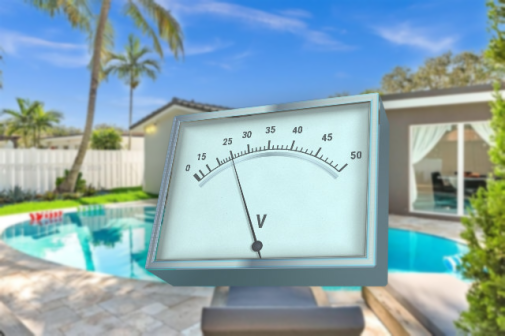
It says 25 V
